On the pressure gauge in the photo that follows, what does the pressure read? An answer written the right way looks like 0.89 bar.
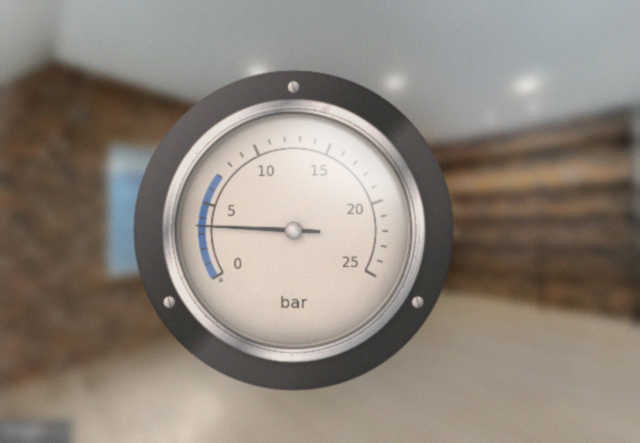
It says 3.5 bar
